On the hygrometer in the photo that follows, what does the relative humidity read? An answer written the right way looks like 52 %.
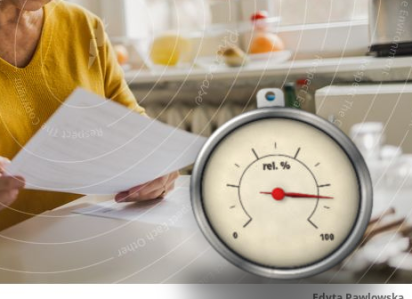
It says 85 %
